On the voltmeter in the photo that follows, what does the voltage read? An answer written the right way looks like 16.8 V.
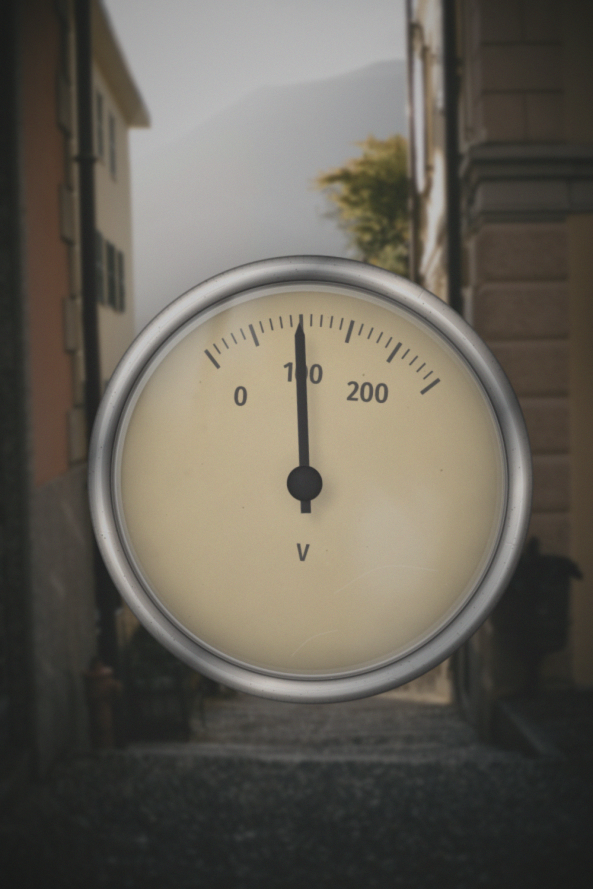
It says 100 V
